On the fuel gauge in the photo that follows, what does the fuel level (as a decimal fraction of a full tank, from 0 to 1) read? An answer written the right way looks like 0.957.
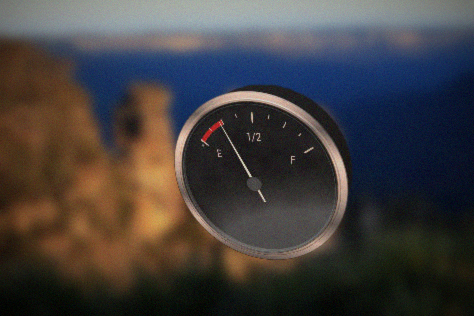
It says 0.25
